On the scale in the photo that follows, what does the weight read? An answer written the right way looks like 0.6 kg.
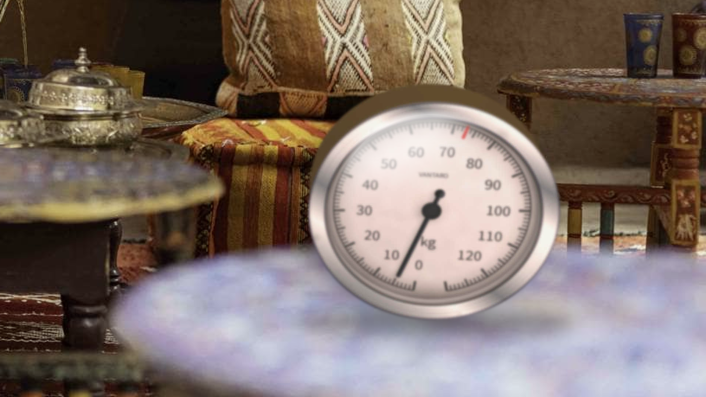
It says 5 kg
